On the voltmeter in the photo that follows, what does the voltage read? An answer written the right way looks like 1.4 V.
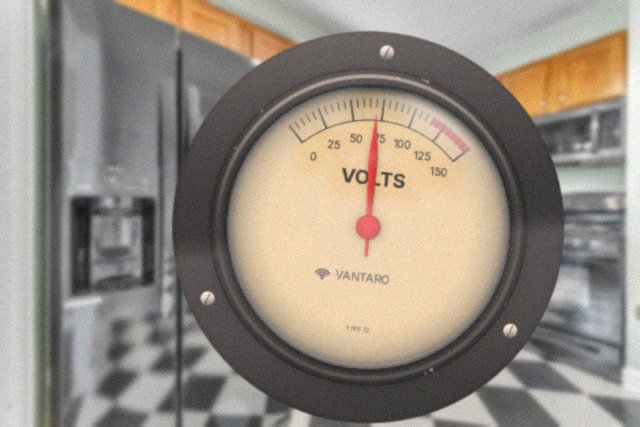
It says 70 V
